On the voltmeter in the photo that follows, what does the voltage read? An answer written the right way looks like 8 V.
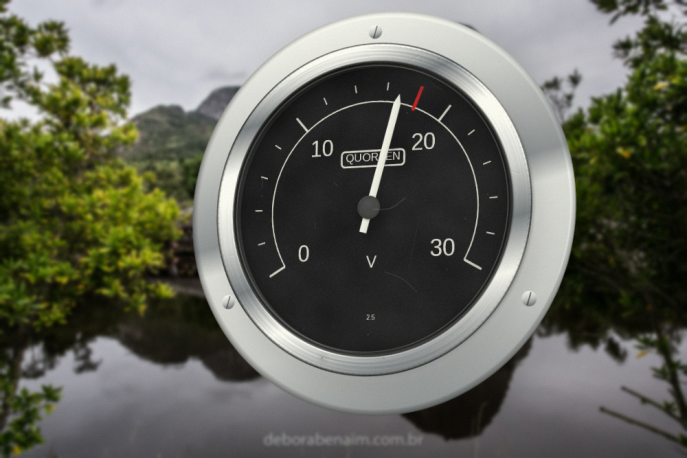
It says 17 V
